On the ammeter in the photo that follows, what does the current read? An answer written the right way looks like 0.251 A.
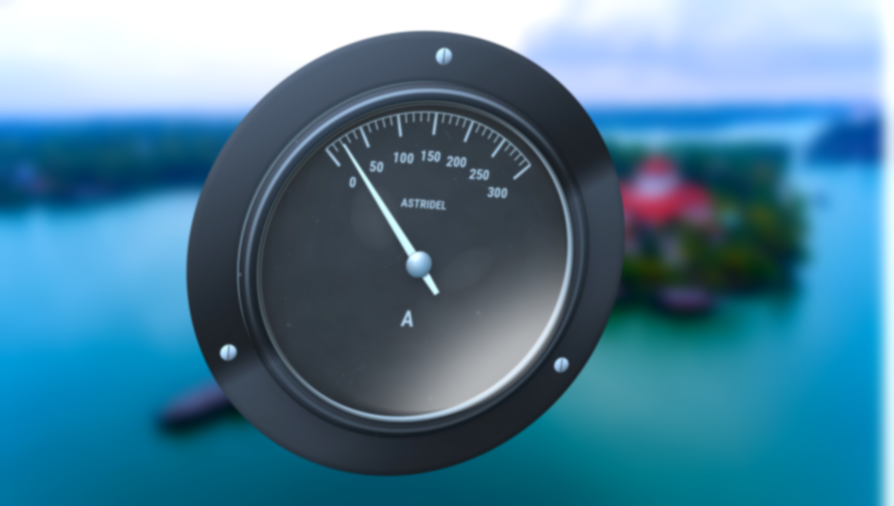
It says 20 A
